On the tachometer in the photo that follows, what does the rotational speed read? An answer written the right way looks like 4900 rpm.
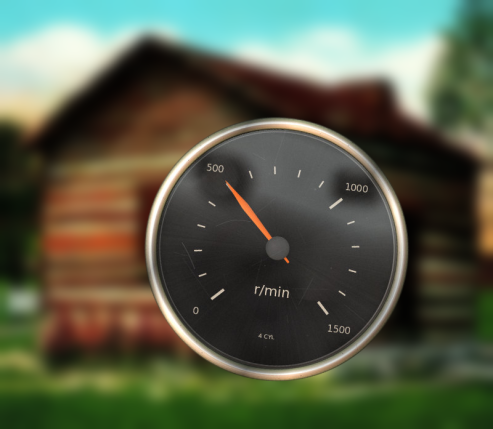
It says 500 rpm
